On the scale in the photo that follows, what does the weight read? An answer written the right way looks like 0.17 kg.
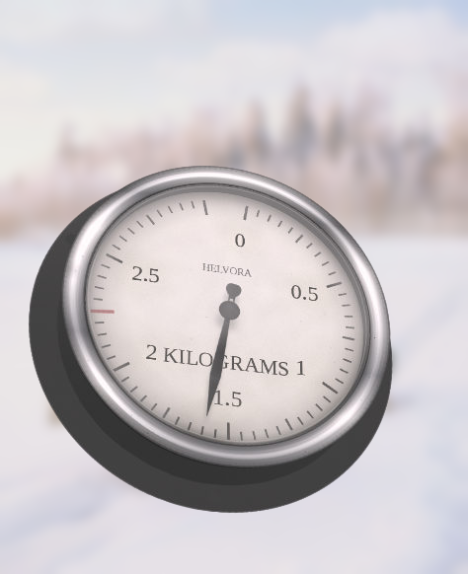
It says 1.6 kg
